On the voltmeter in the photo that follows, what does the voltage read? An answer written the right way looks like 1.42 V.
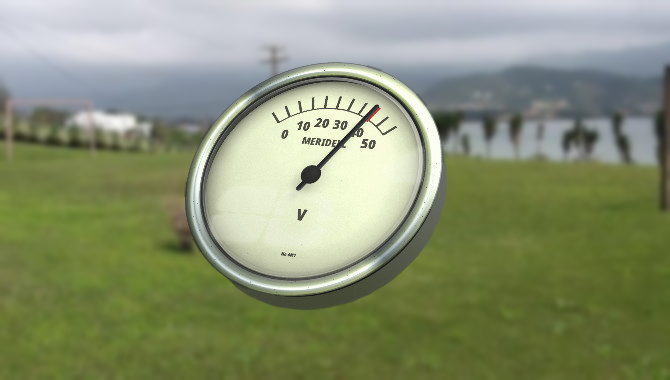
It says 40 V
